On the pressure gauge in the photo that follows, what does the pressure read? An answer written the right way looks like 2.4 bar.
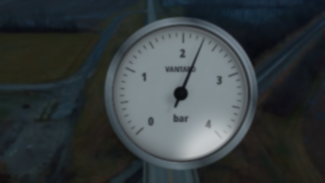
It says 2.3 bar
